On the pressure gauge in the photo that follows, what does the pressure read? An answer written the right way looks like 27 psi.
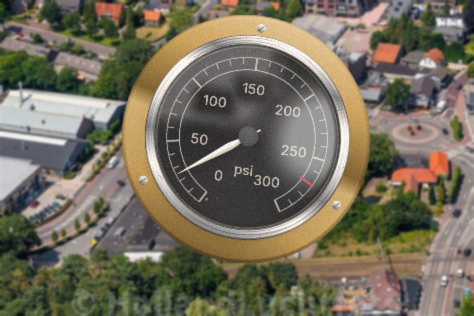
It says 25 psi
